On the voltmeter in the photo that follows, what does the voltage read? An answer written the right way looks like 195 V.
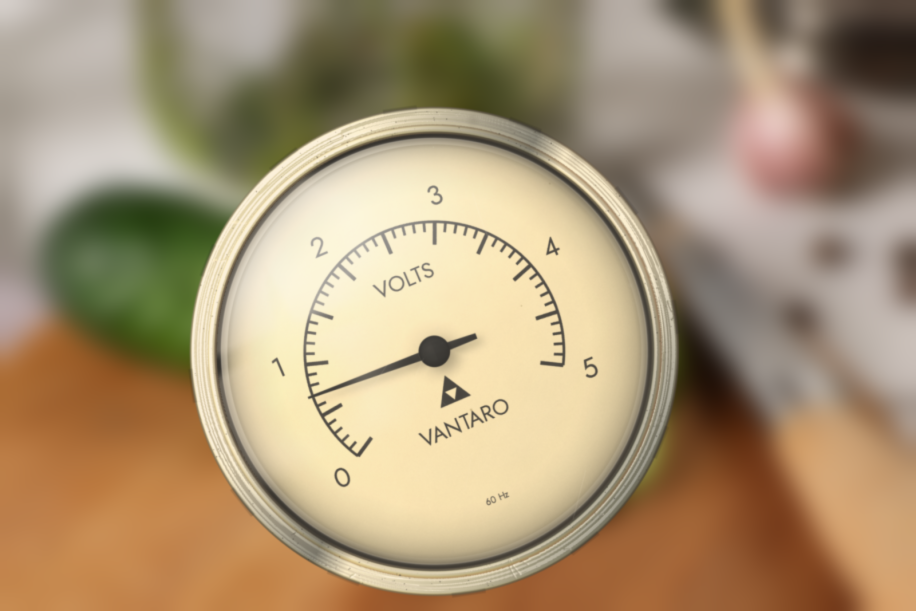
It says 0.7 V
